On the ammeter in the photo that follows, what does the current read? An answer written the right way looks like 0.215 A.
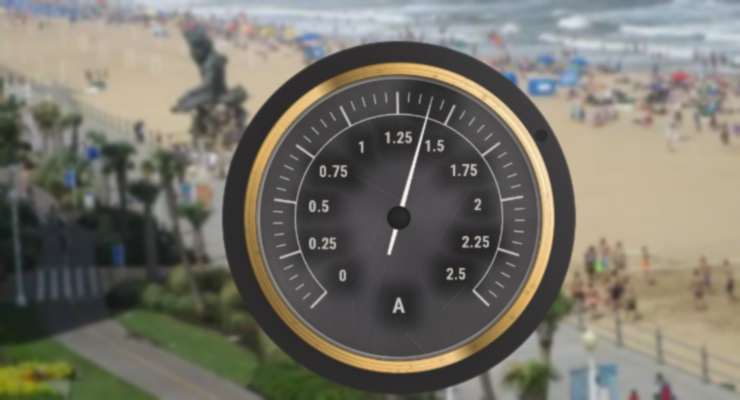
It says 1.4 A
